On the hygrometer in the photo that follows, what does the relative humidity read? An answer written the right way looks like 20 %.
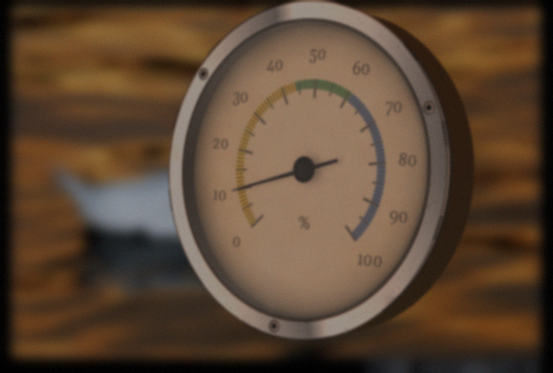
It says 10 %
